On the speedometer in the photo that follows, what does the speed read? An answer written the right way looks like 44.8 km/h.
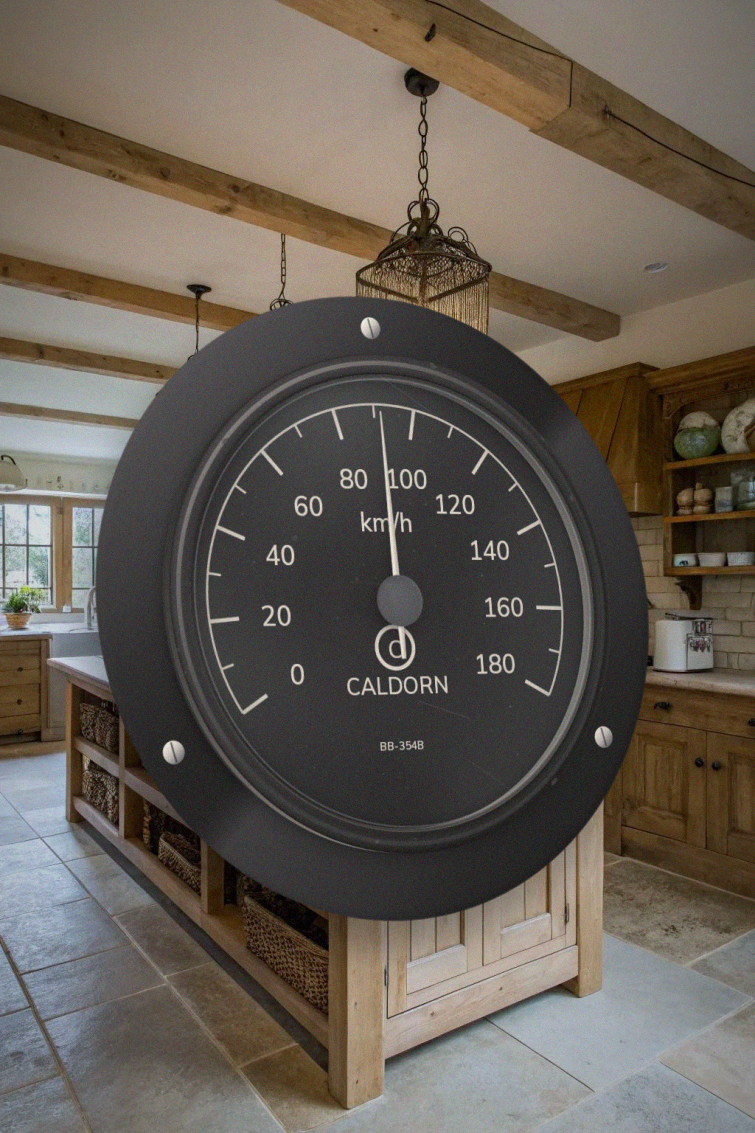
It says 90 km/h
